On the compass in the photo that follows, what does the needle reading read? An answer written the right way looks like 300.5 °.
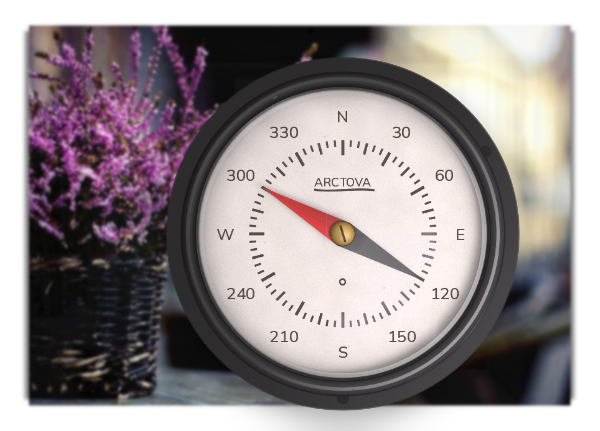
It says 300 °
